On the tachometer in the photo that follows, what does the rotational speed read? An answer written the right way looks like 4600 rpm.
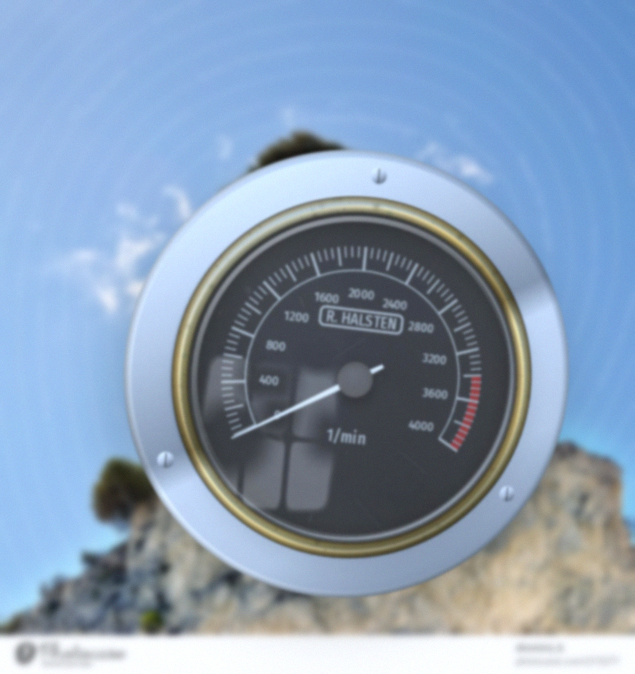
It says 0 rpm
